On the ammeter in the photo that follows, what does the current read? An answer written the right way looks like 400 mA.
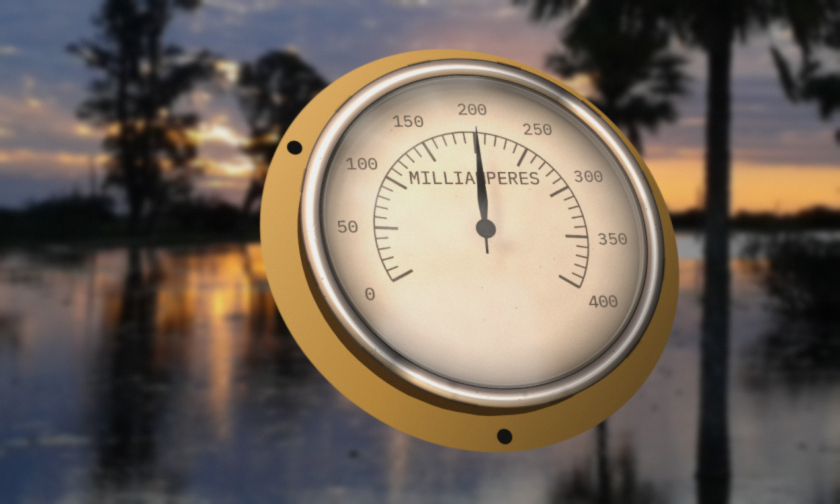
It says 200 mA
